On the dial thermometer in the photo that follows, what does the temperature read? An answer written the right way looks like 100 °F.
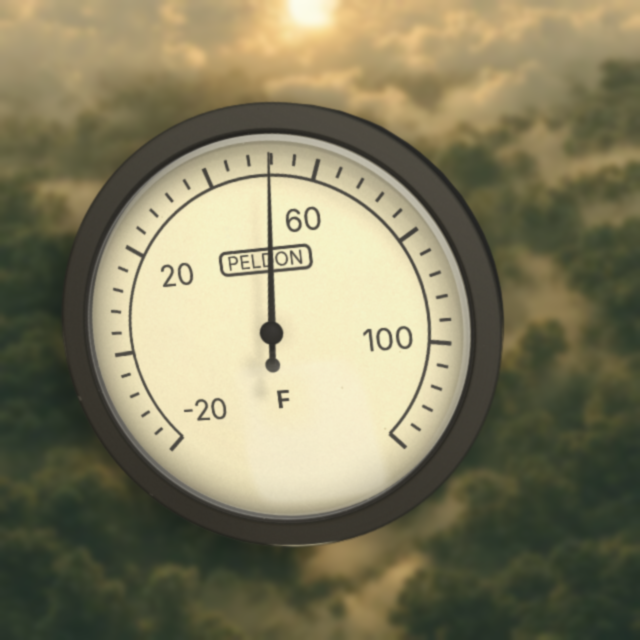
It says 52 °F
